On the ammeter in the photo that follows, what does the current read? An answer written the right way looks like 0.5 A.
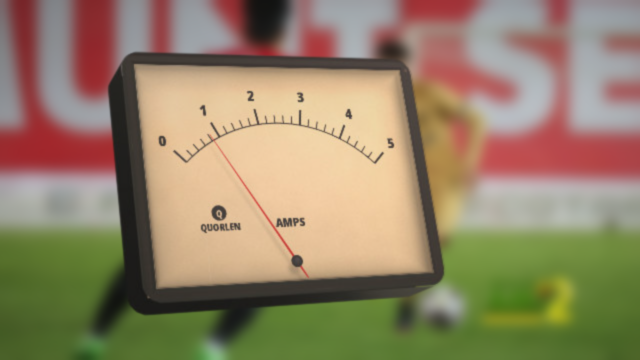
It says 0.8 A
